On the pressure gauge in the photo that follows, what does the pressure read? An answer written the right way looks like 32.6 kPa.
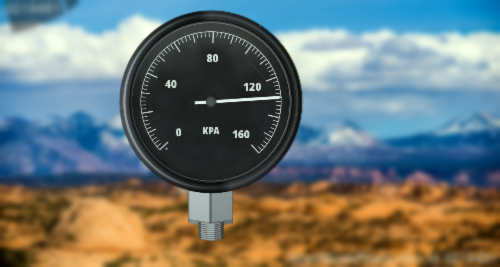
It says 130 kPa
